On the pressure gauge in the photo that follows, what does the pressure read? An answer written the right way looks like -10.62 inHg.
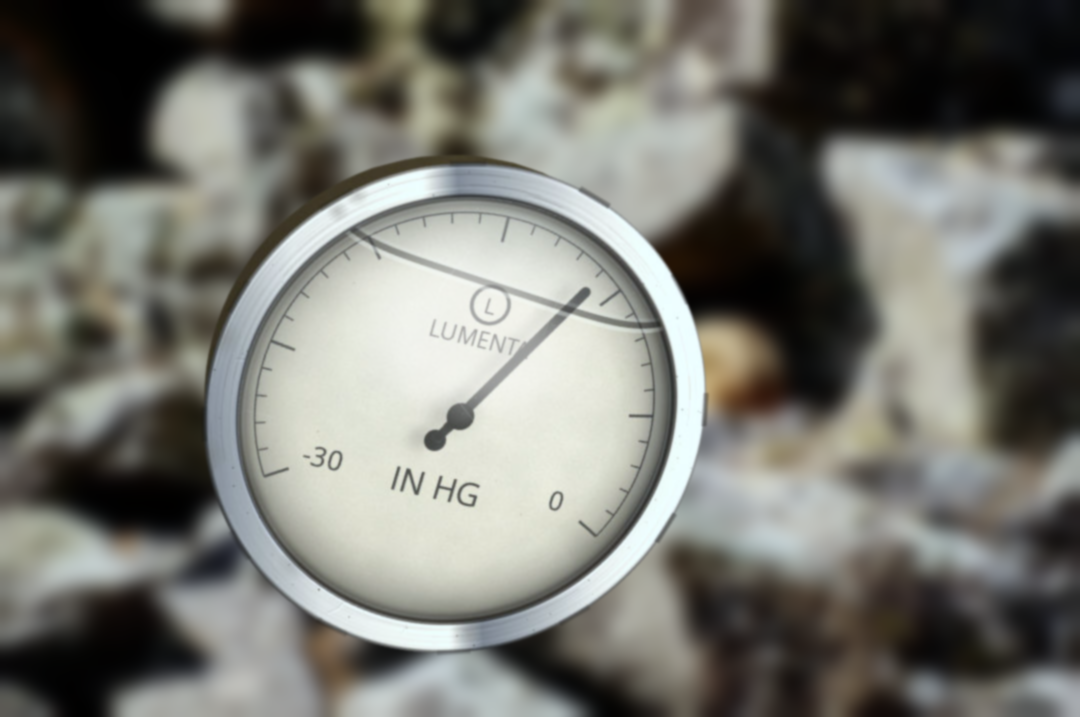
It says -11 inHg
